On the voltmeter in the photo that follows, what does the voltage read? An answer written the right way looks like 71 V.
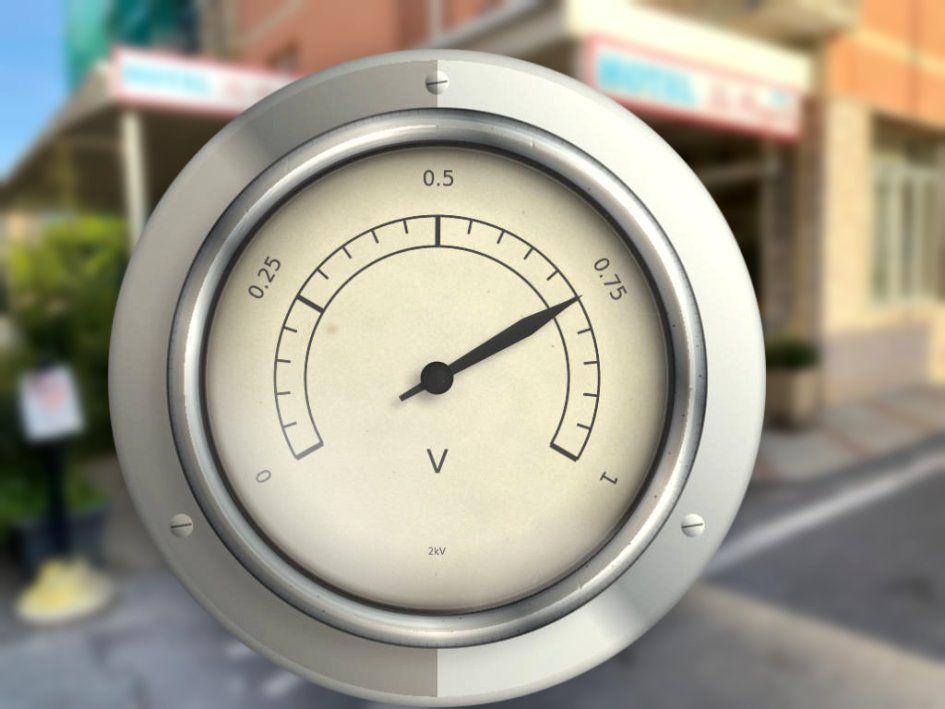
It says 0.75 V
